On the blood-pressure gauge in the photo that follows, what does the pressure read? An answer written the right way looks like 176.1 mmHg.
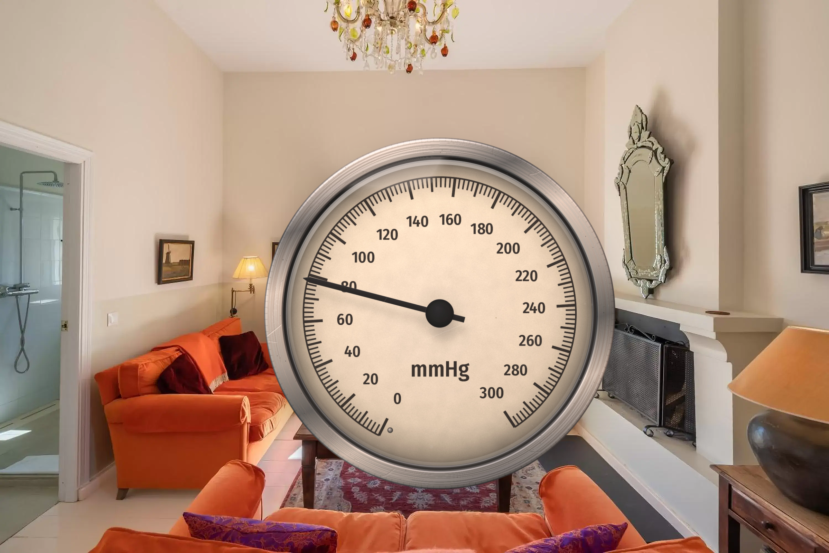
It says 78 mmHg
